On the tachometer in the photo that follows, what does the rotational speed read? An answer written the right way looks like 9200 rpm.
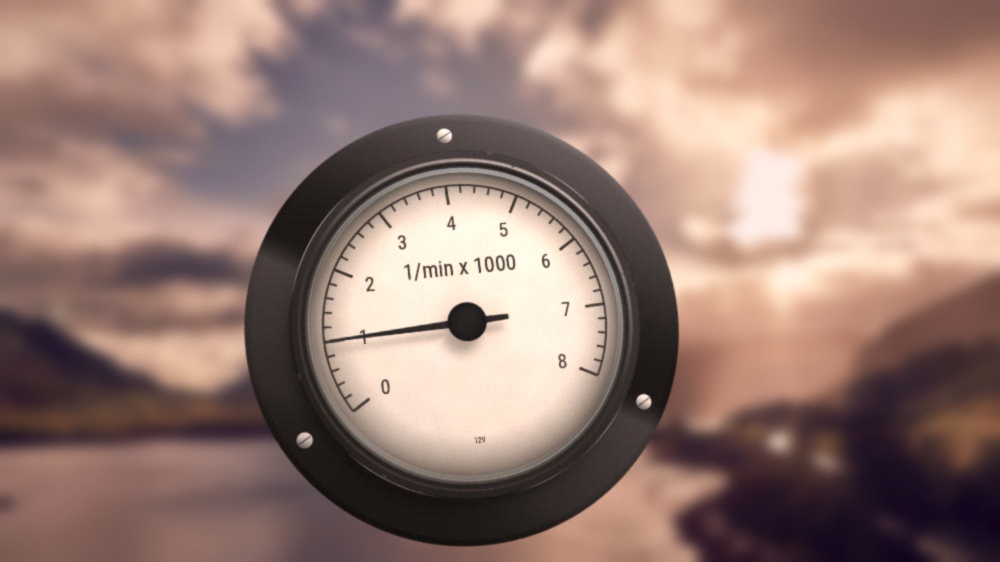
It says 1000 rpm
